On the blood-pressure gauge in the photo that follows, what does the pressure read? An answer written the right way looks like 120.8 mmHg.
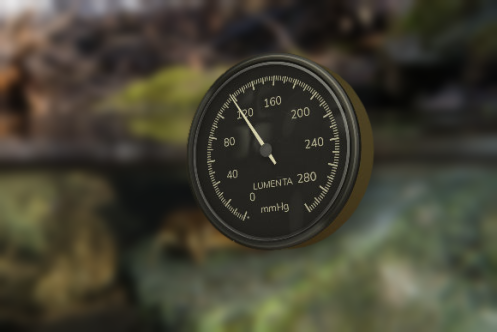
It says 120 mmHg
